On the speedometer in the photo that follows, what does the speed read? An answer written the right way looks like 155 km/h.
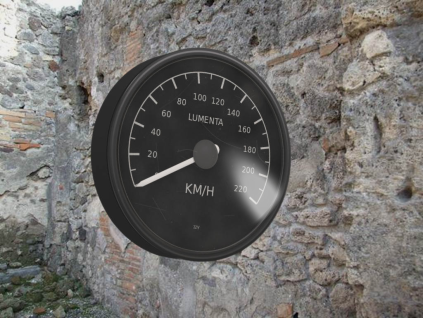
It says 0 km/h
